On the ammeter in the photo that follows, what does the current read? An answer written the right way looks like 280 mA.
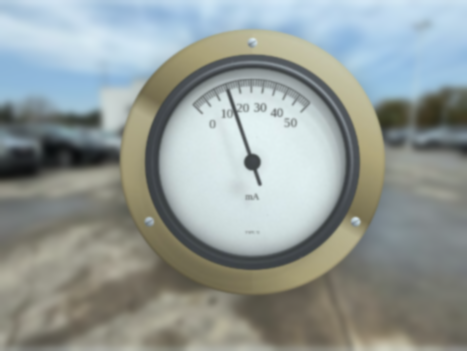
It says 15 mA
